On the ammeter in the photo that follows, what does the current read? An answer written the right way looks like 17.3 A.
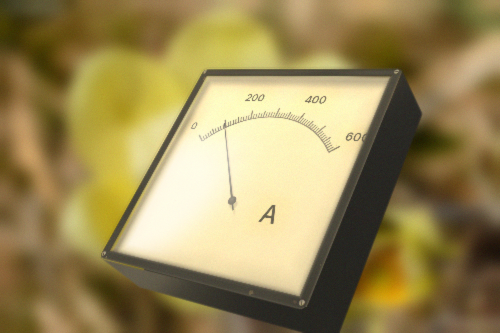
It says 100 A
